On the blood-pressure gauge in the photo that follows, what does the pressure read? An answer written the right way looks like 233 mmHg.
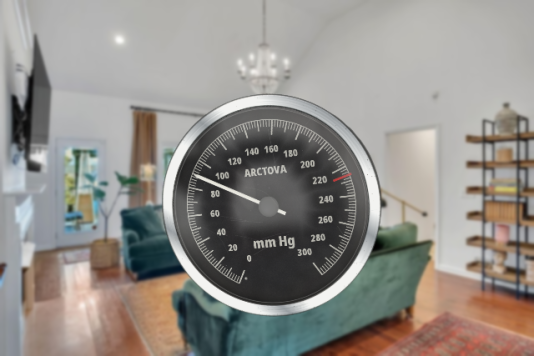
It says 90 mmHg
